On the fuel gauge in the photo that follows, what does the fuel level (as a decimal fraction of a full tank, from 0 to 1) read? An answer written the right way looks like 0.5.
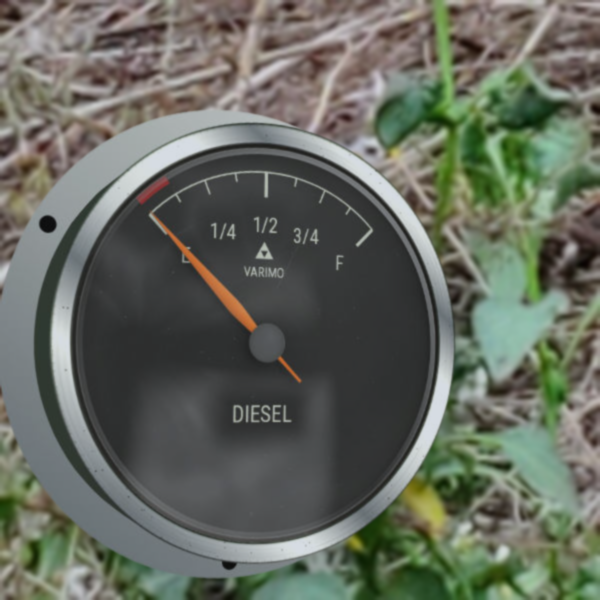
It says 0
